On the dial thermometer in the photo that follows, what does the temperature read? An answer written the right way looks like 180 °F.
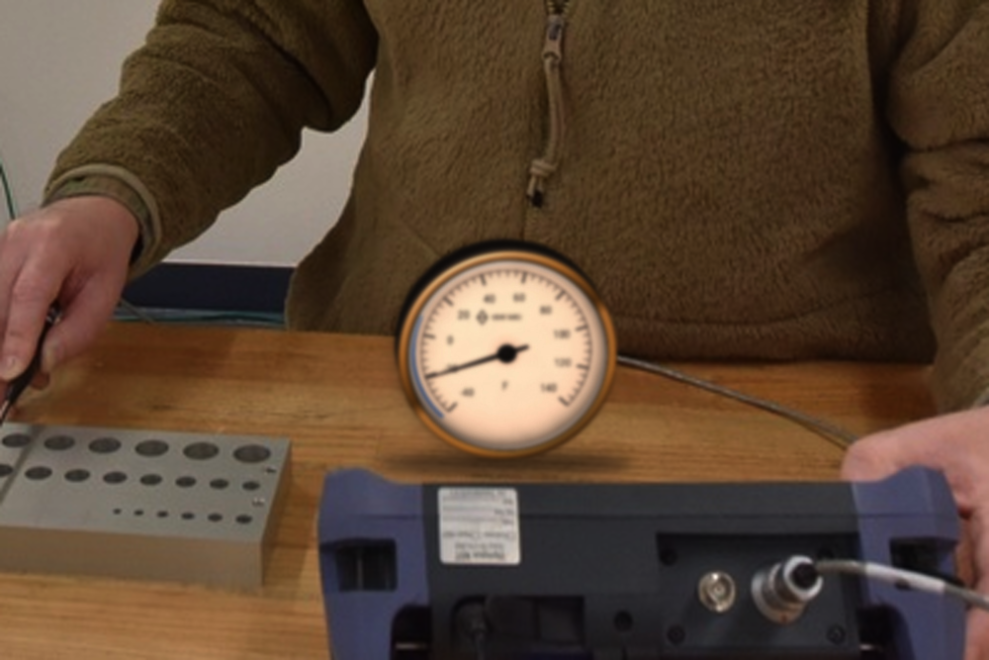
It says -20 °F
